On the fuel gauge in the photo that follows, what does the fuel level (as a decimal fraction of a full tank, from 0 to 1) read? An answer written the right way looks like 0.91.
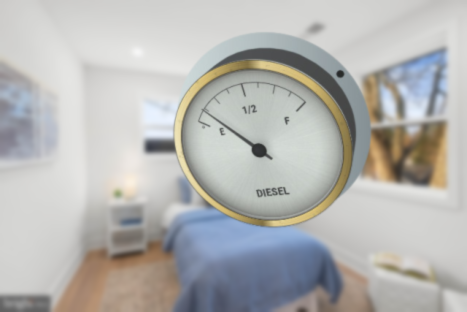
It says 0.125
